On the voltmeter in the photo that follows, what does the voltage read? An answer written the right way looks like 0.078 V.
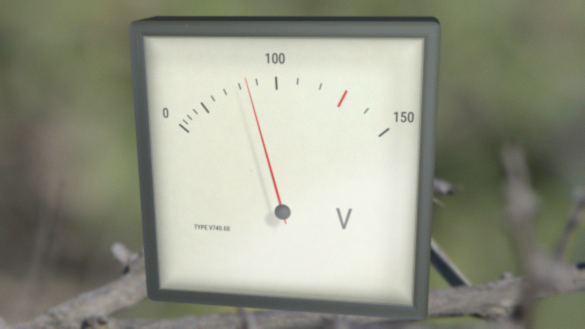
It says 85 V
